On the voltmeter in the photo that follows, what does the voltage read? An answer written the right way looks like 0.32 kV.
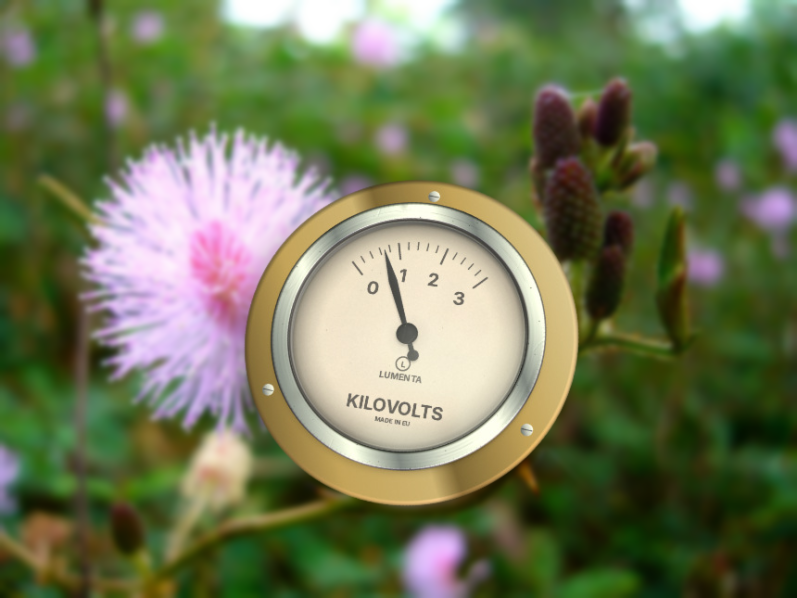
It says 0.7 kV
